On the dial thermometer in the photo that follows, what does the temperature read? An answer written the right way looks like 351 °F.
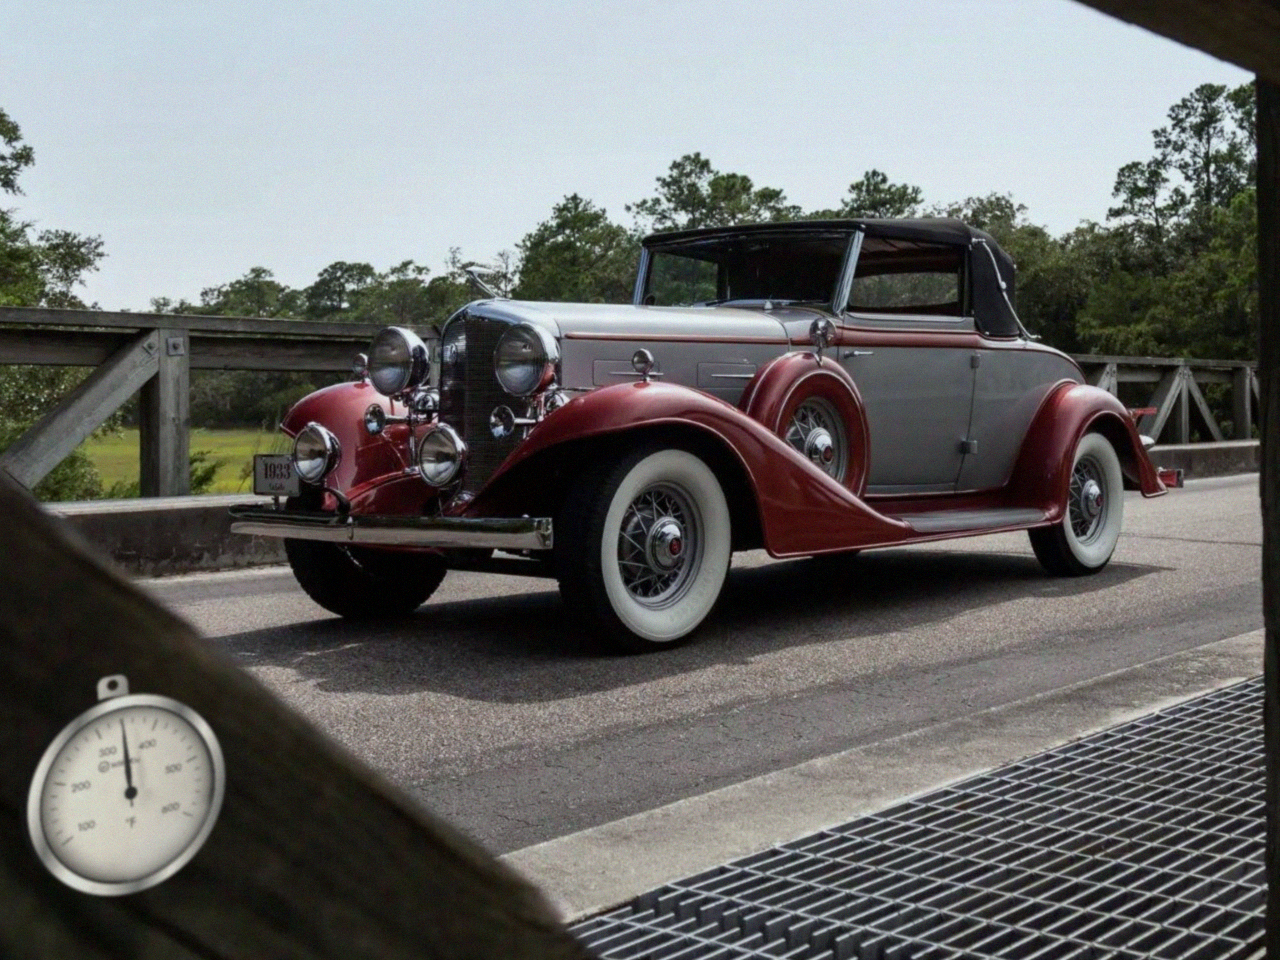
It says 340 °F
